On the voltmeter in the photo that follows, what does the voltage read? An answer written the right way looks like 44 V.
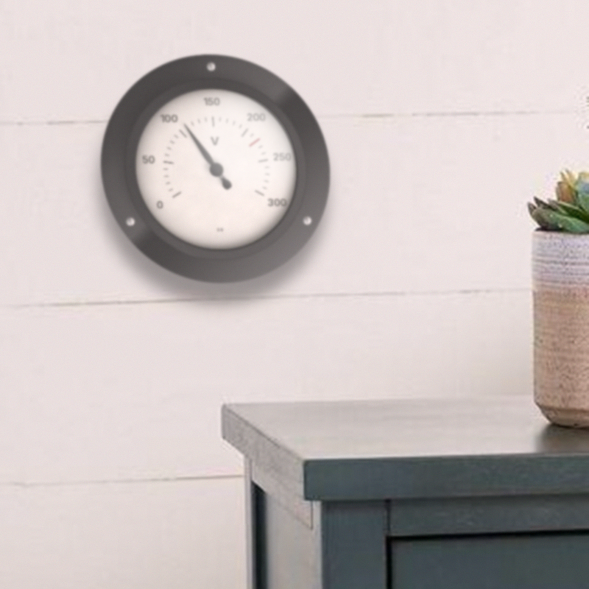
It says 110 V
